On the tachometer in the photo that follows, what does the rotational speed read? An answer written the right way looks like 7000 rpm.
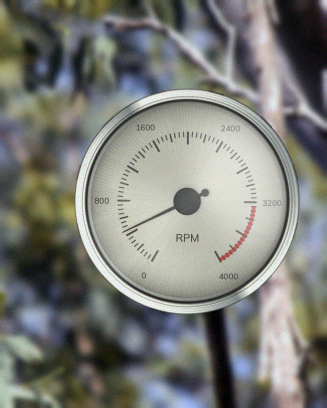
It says 450 rpm
